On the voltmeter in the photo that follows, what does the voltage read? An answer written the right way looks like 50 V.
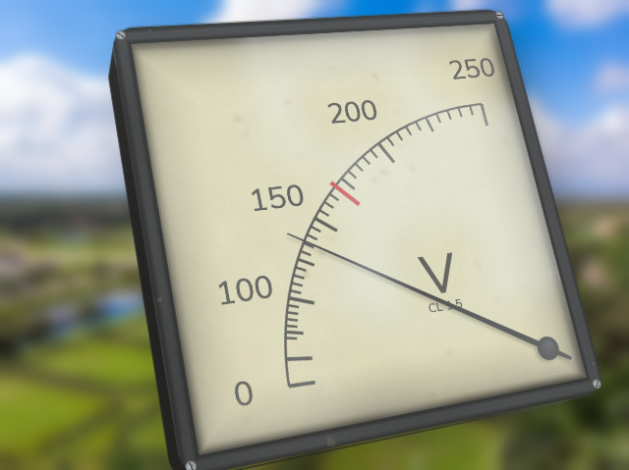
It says 135 V
